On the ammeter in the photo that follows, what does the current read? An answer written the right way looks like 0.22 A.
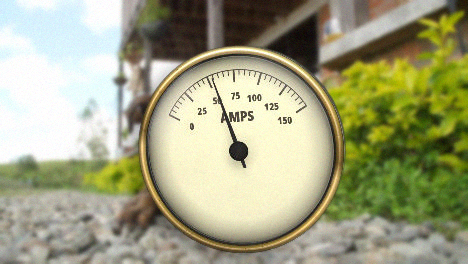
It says 55 A
